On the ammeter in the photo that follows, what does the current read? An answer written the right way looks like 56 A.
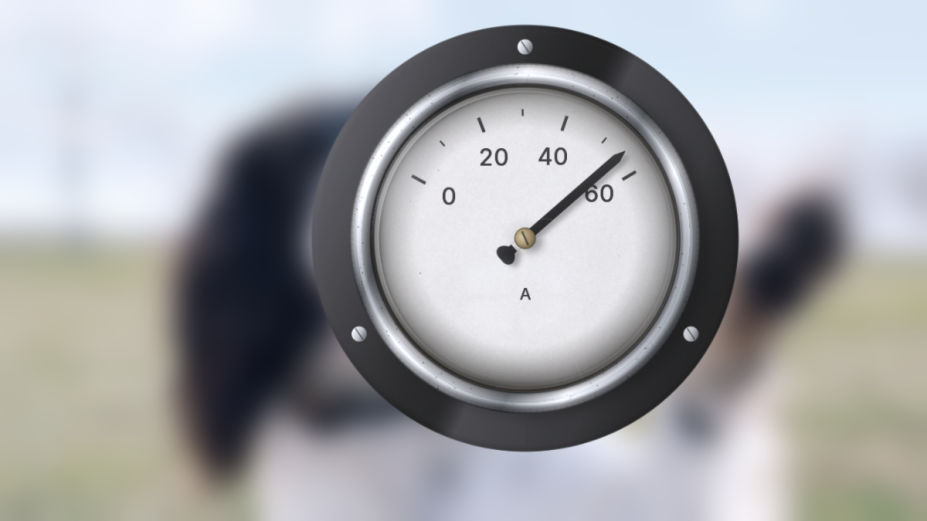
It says 55 A
